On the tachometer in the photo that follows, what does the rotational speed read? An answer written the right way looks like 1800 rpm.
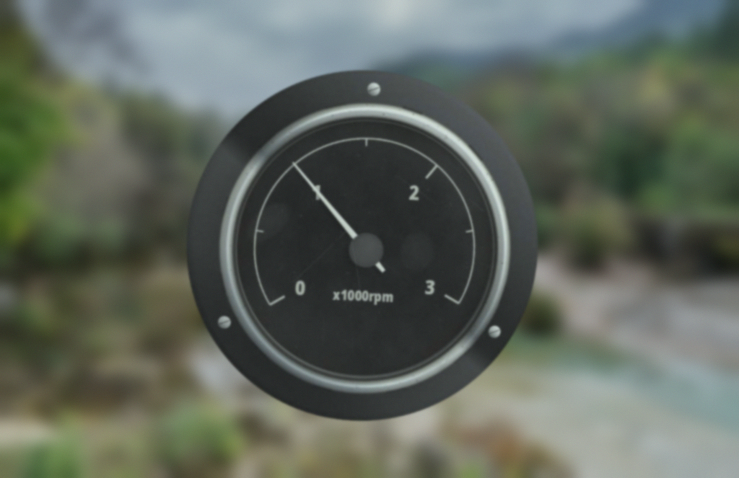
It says 1000 rpm
